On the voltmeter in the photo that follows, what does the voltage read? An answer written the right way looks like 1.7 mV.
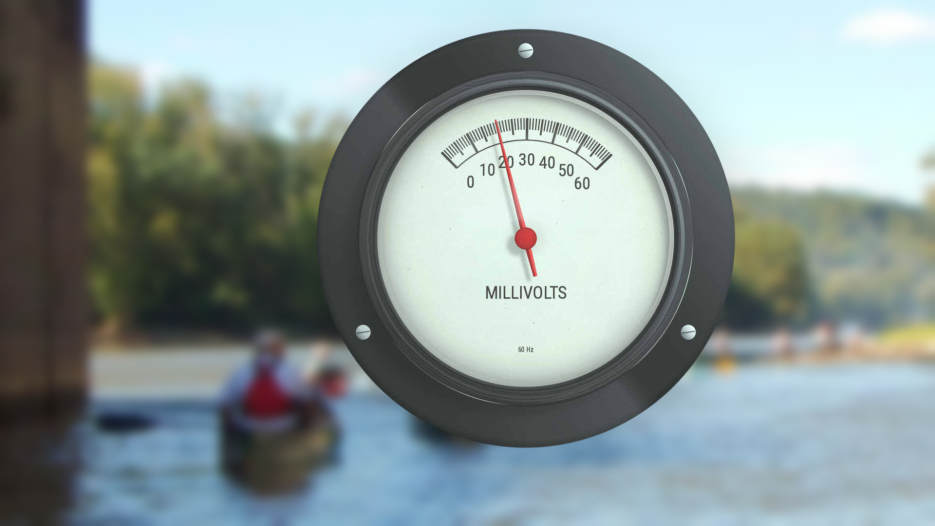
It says 20 mV
